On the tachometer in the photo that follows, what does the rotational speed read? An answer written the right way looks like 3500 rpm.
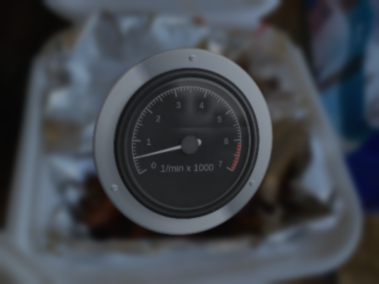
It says 500 rpm
